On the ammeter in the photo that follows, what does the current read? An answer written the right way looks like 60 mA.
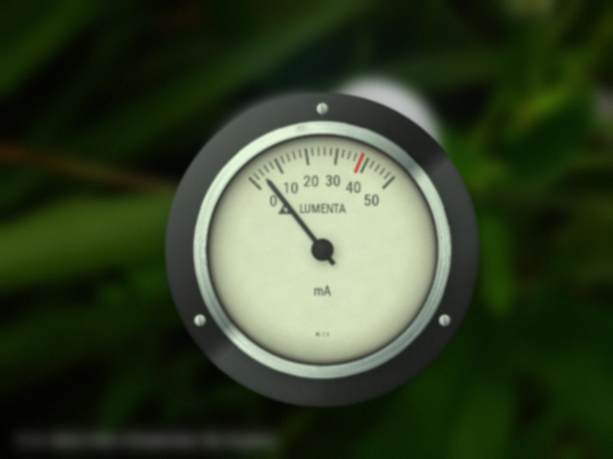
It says 4 mA
